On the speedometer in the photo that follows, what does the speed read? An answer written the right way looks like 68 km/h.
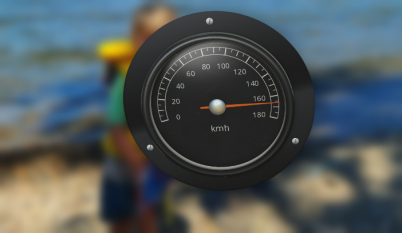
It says 165 km/h
